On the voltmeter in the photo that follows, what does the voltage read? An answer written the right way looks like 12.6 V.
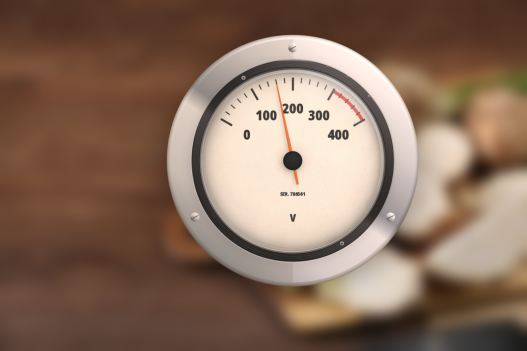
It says 160 V
